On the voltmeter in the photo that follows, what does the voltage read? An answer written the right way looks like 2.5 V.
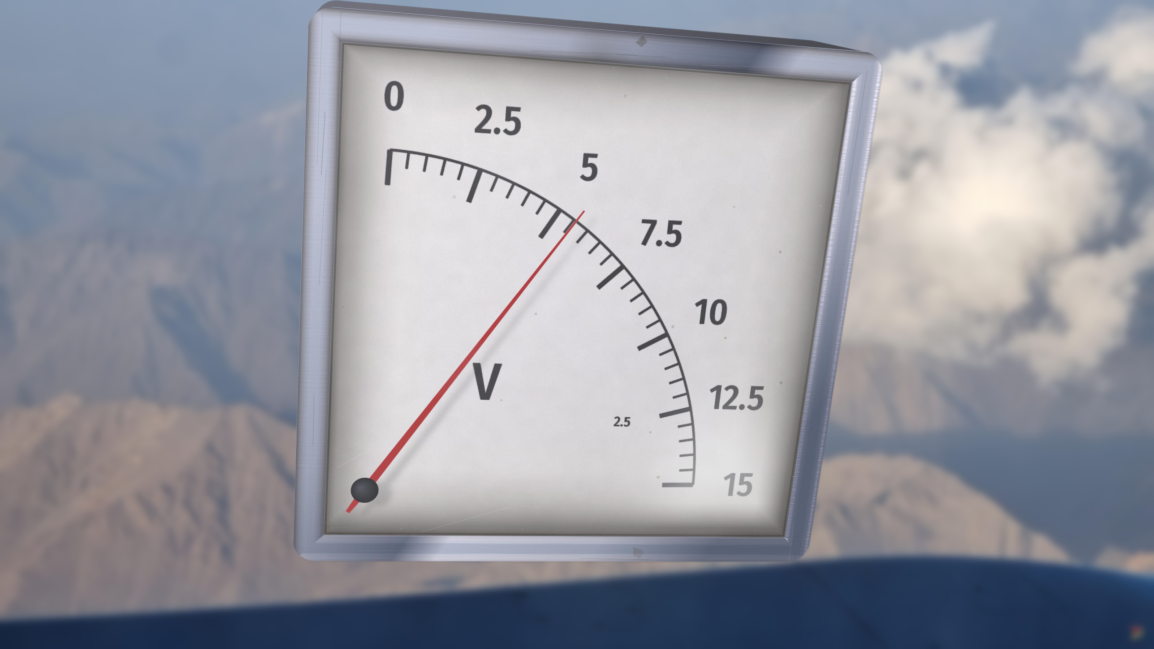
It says 5.5 V
